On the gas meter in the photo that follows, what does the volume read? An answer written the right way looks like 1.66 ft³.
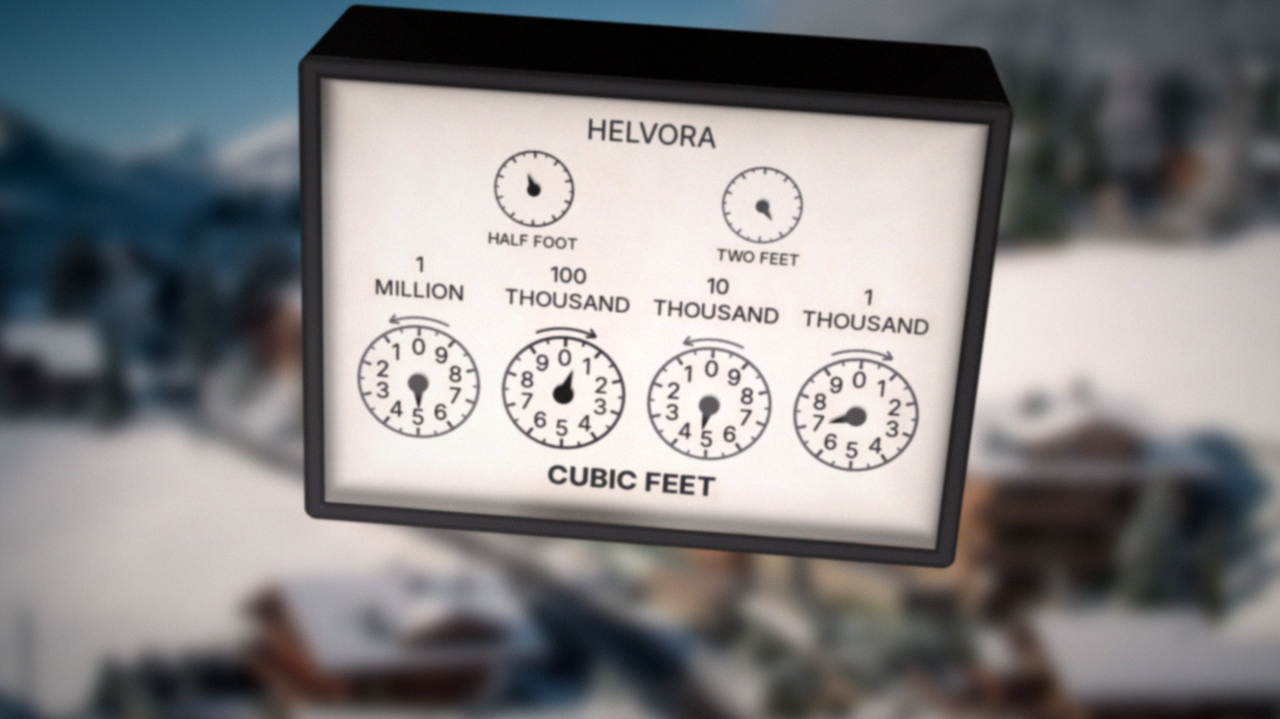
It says 504700 ft³
